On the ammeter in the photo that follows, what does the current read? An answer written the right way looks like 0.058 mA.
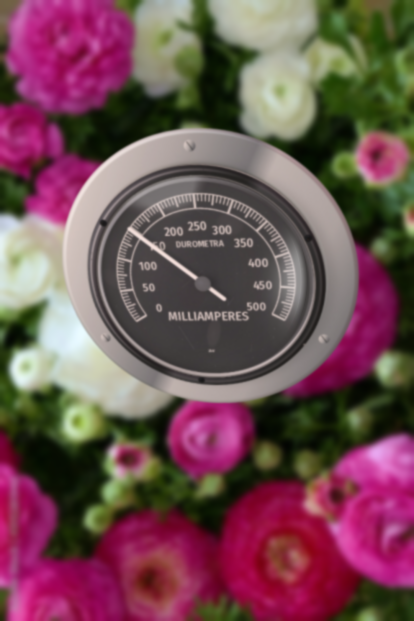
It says 150 mA
